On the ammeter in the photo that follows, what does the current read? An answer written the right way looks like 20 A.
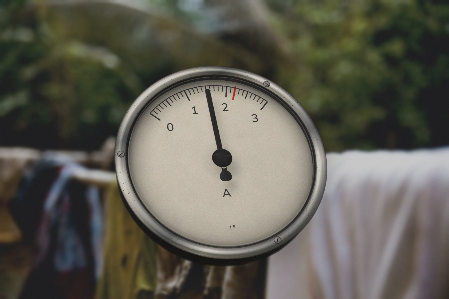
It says 1.5 A
